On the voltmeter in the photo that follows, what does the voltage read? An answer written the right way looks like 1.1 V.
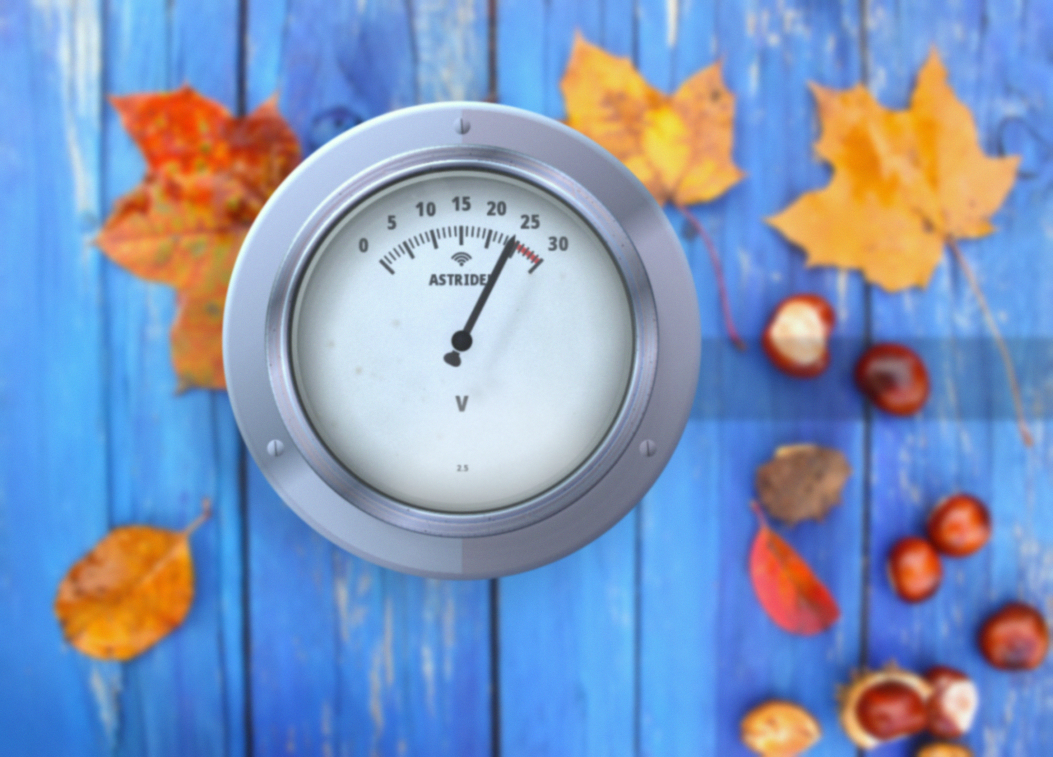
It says 24 V
